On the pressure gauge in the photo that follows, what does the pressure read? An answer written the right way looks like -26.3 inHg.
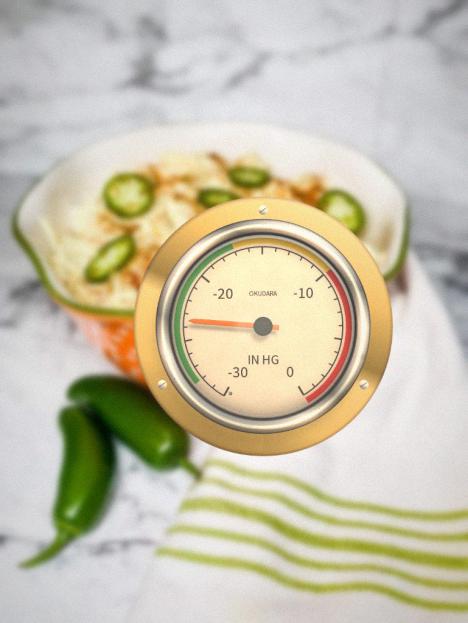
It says -23.5 inHg
